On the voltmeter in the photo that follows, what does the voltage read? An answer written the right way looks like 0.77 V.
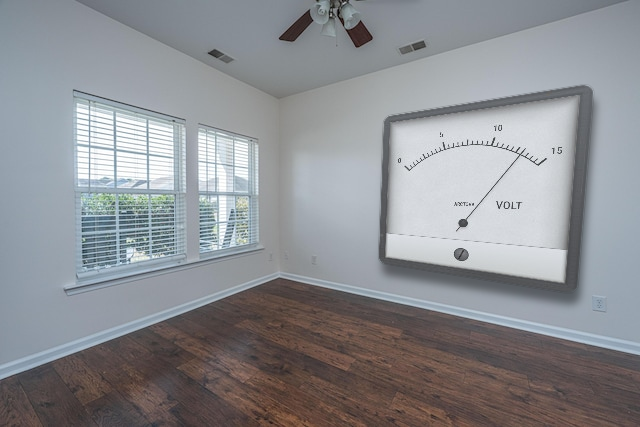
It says 13 V
